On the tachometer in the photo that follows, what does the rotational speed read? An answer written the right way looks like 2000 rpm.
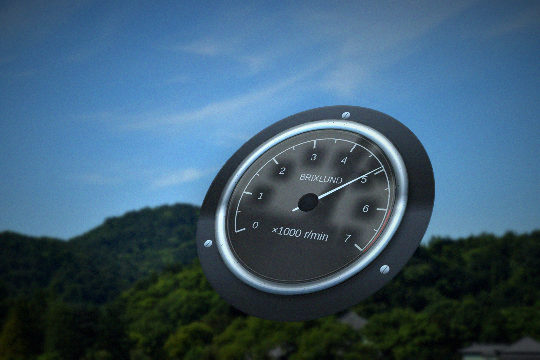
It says 5000 rpm
